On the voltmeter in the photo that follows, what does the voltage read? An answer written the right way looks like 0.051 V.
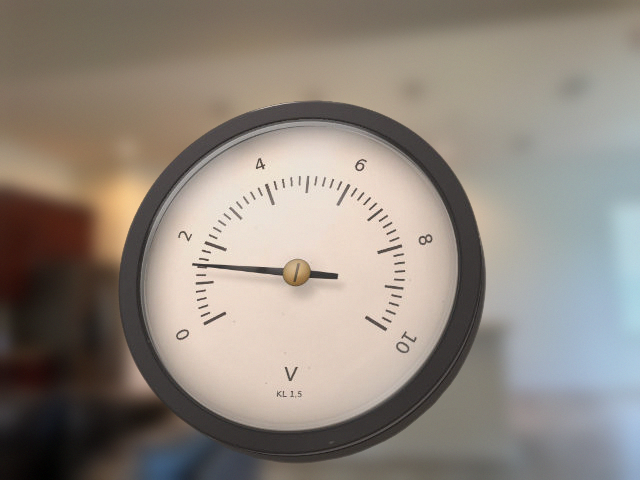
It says 1.4 V
